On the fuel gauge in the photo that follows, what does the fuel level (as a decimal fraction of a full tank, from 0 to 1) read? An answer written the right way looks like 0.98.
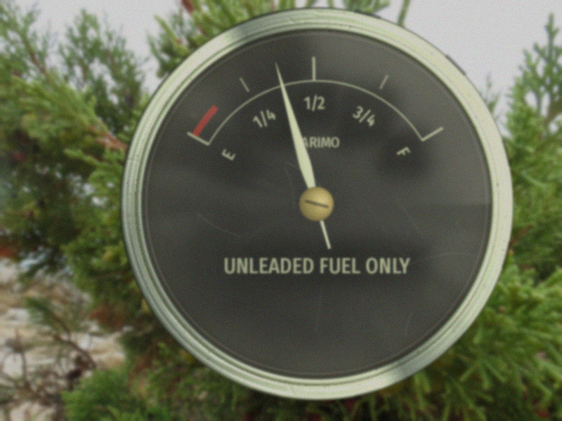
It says 0.375
